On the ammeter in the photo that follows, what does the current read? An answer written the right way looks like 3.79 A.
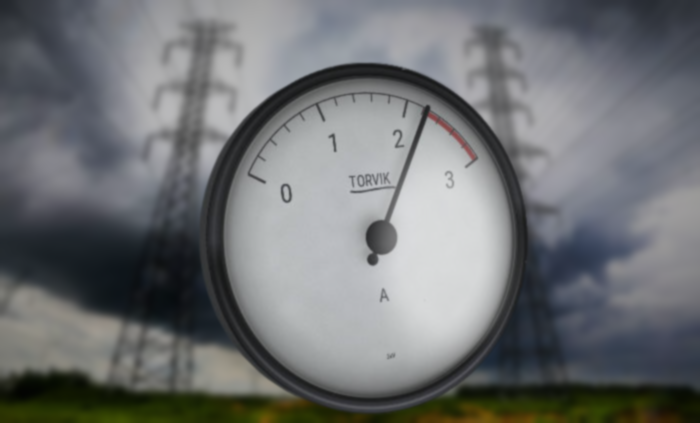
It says 2.2 A
